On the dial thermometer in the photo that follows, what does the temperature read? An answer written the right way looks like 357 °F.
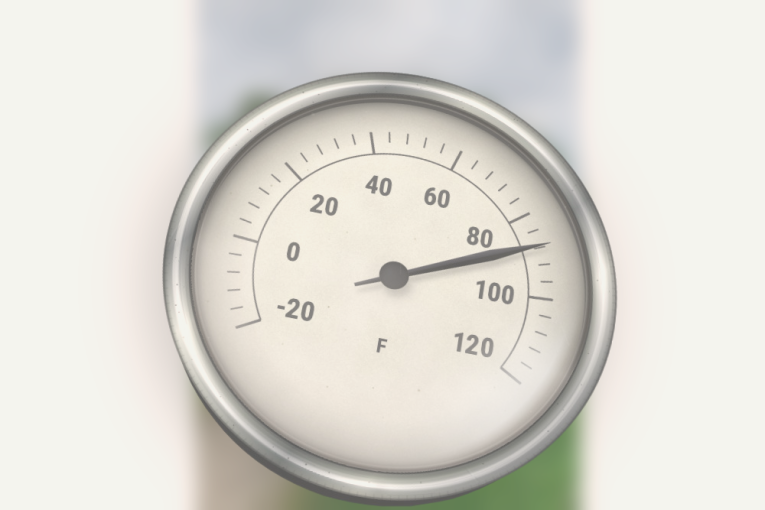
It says 88 °F
